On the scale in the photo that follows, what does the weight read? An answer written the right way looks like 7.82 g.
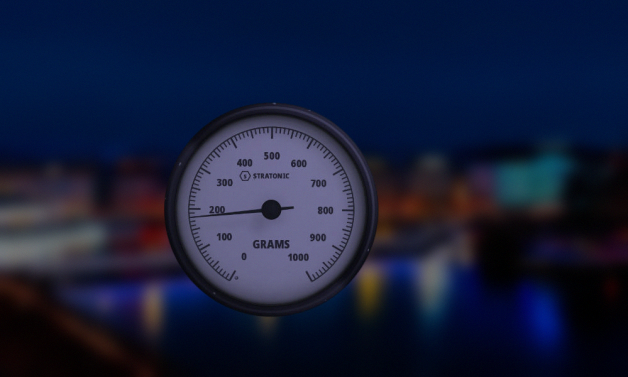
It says 180 g
